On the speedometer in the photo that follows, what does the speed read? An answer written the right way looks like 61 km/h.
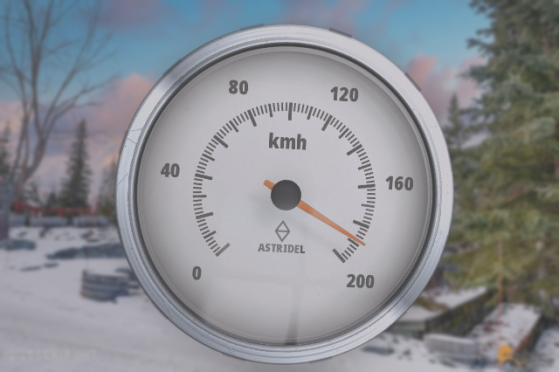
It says 188 km/h
